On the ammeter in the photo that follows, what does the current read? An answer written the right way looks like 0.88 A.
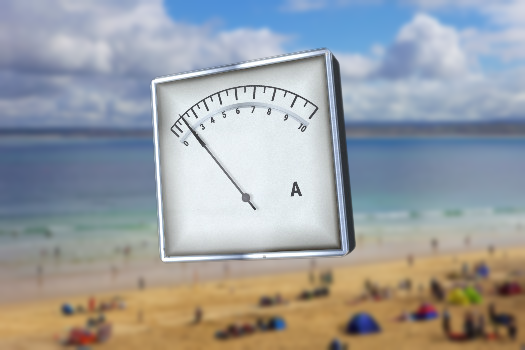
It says 2 A
